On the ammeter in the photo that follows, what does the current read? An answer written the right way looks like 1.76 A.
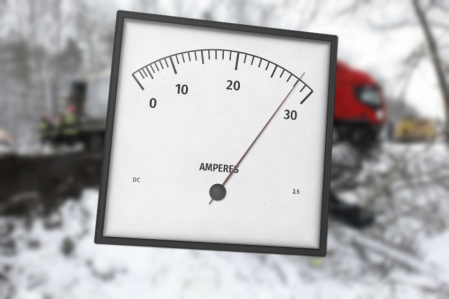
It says 28 A
